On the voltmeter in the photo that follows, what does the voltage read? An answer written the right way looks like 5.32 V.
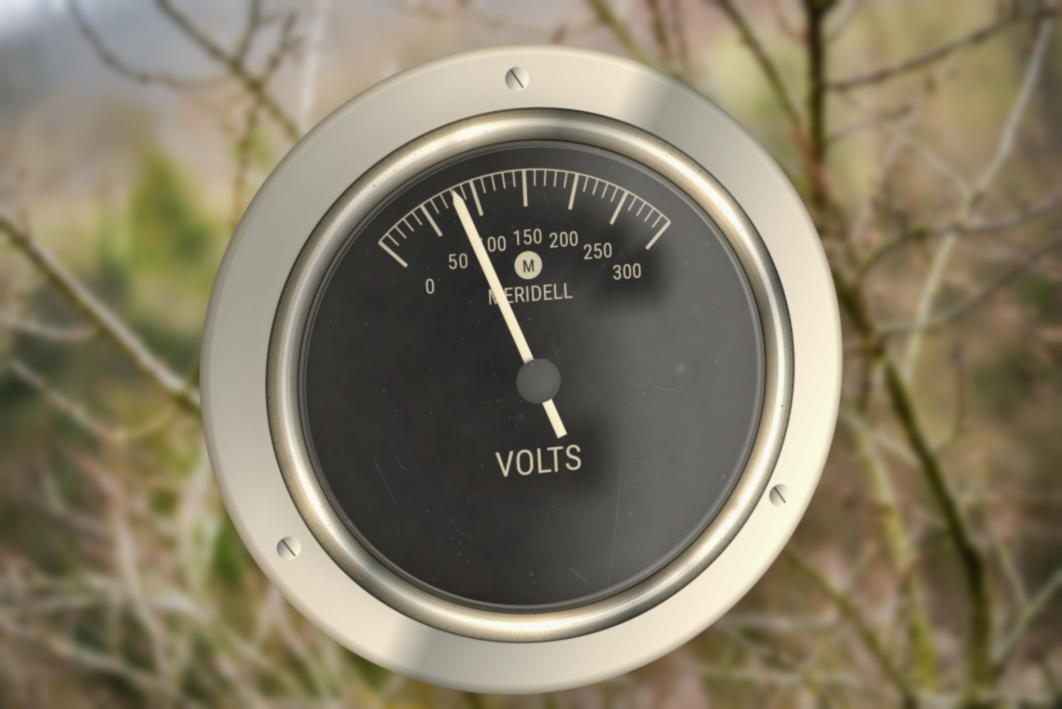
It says 80 V
